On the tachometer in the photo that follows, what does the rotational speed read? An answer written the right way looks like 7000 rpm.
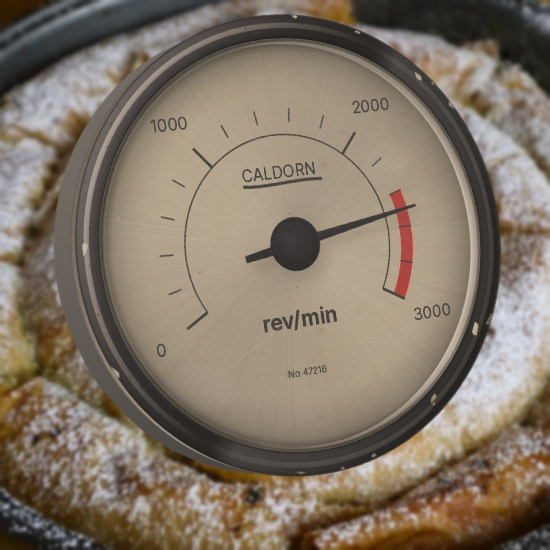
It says 2500 rpm
